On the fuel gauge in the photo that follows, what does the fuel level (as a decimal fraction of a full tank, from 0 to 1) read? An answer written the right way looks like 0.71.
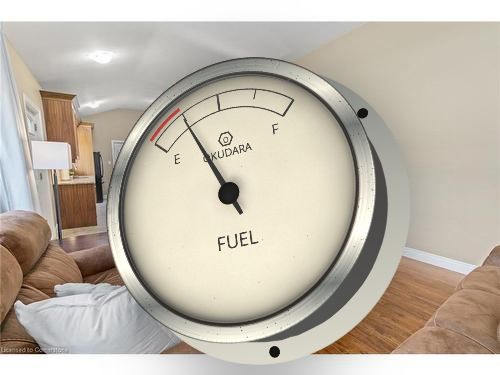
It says 0.25
